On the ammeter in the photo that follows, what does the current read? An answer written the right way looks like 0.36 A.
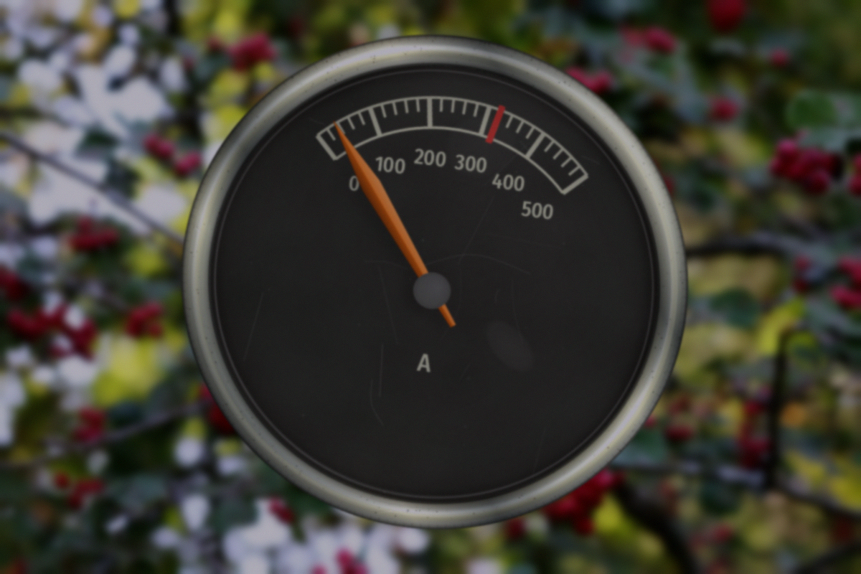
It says 40 A
